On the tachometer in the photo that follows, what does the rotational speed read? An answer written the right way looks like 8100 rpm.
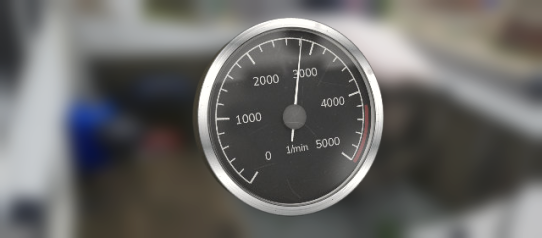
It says 2800 rpm
